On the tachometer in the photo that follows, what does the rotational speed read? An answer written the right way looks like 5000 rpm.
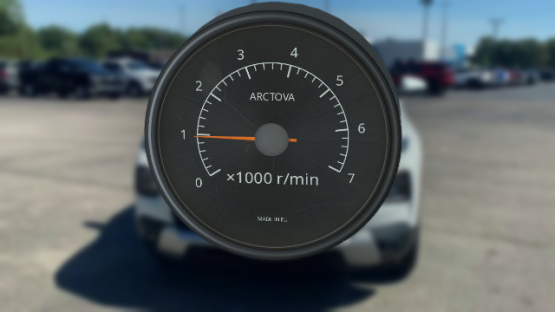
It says 1000 rpm
